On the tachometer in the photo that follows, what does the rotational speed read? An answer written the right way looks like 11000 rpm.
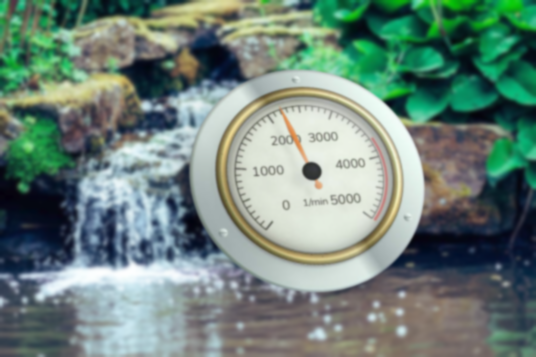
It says 2200 rpm
